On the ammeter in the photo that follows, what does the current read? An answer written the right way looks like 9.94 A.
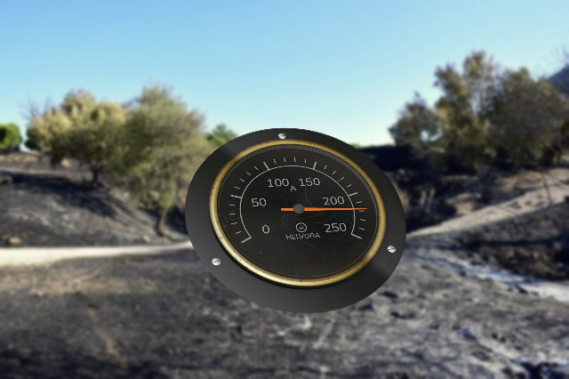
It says 220 A
